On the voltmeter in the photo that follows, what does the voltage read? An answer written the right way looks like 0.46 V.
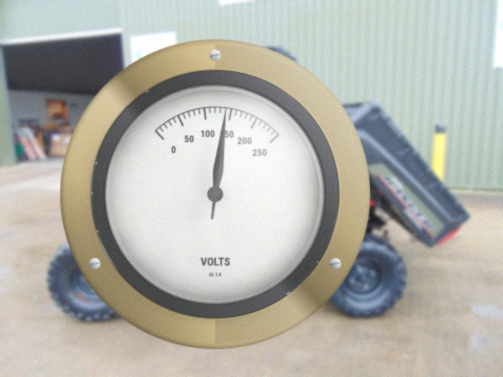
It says 140 V
